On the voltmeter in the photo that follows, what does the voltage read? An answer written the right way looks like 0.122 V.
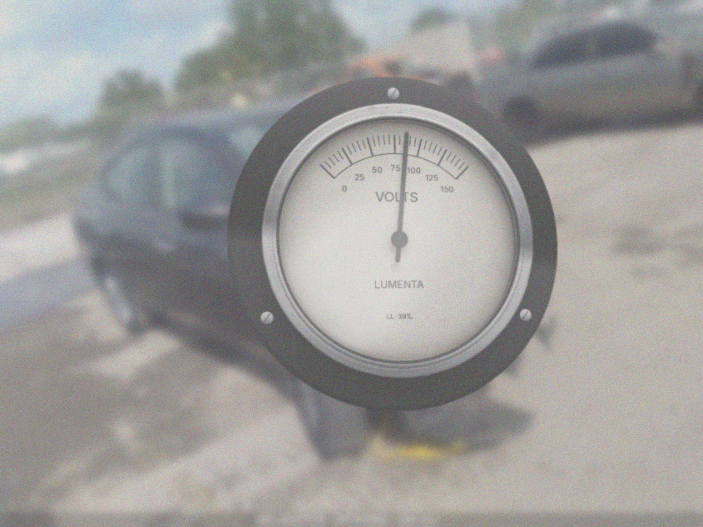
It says 85 V
